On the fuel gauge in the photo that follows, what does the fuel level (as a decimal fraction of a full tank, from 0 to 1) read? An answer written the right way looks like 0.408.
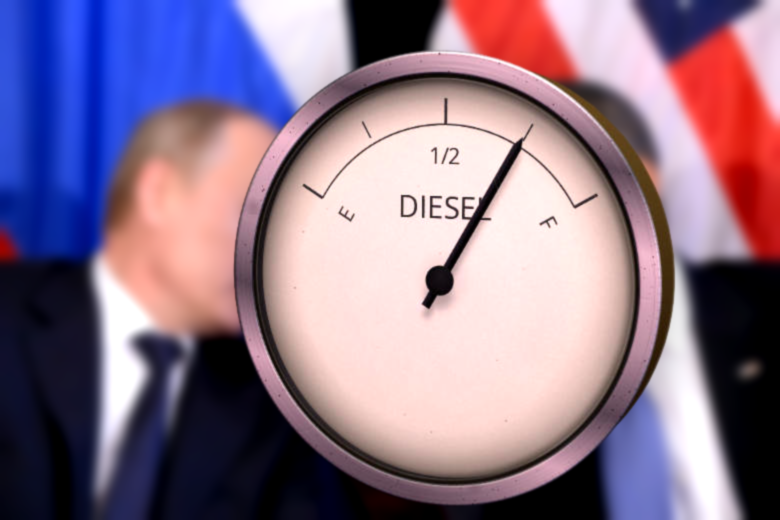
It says 0.75
